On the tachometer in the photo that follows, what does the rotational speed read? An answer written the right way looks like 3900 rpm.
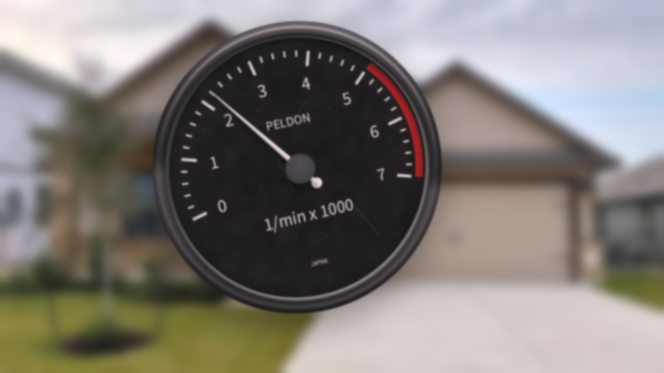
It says 2200 rpm
